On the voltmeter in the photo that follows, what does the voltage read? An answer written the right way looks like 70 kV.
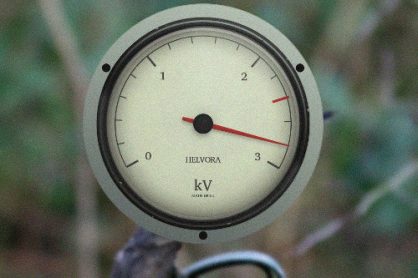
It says 2.8 kV
